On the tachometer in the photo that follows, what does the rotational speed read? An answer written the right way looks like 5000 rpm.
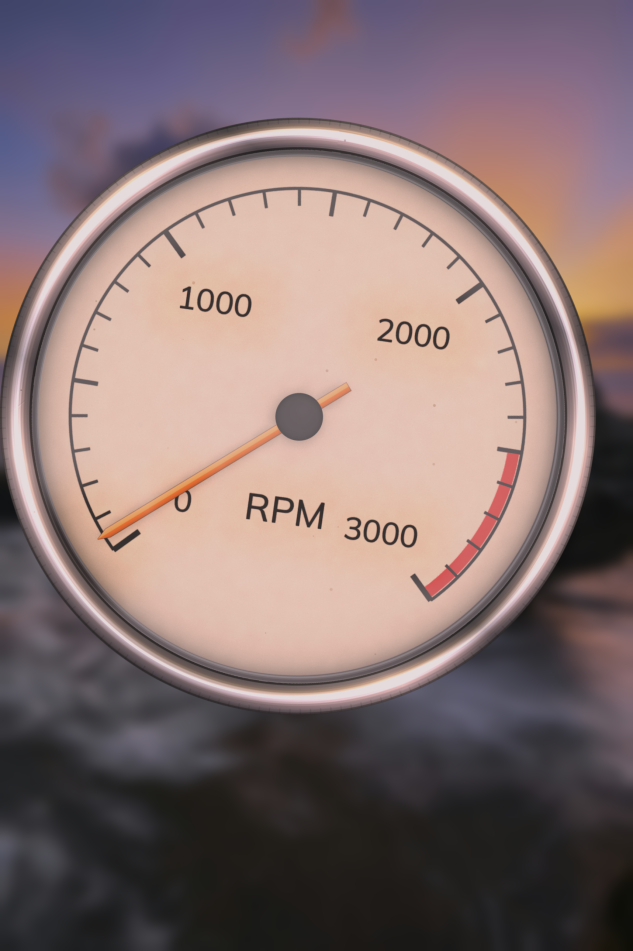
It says 50 rpm
